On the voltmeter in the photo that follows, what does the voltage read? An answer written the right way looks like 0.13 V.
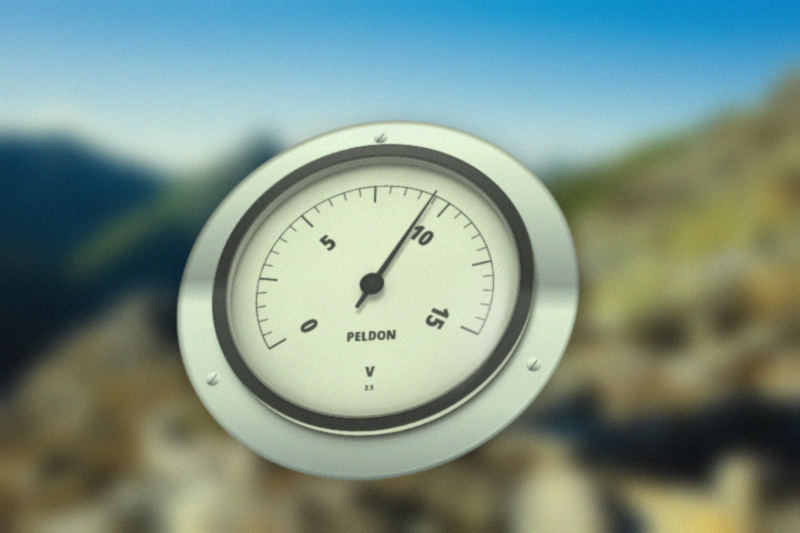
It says 9.5 V
